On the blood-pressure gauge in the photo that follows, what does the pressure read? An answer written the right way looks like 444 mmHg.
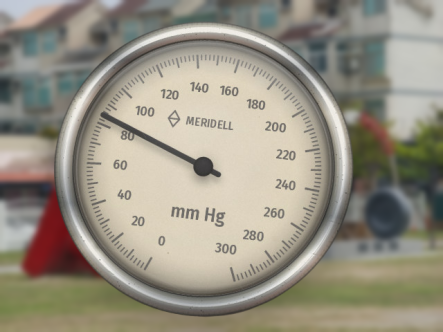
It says 84 mmHg
